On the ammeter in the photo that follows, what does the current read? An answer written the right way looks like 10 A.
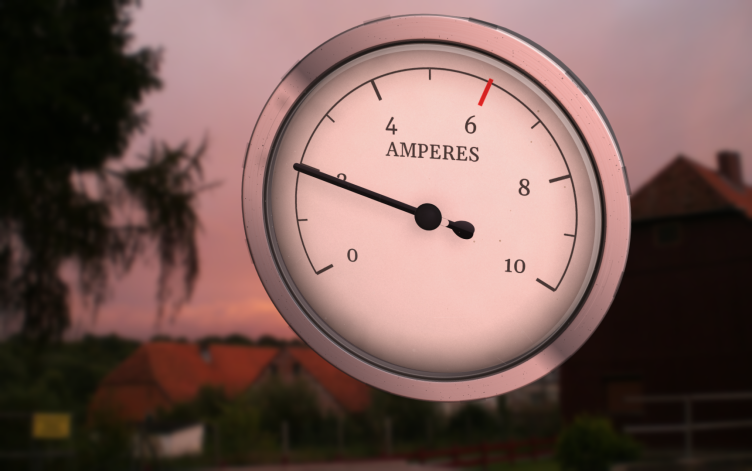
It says 2 A
